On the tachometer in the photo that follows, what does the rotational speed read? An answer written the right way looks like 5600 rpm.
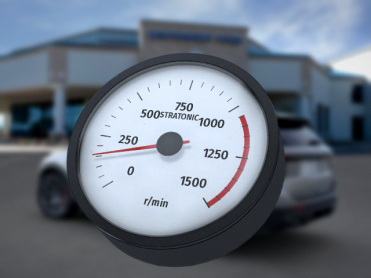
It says 150 rpm
